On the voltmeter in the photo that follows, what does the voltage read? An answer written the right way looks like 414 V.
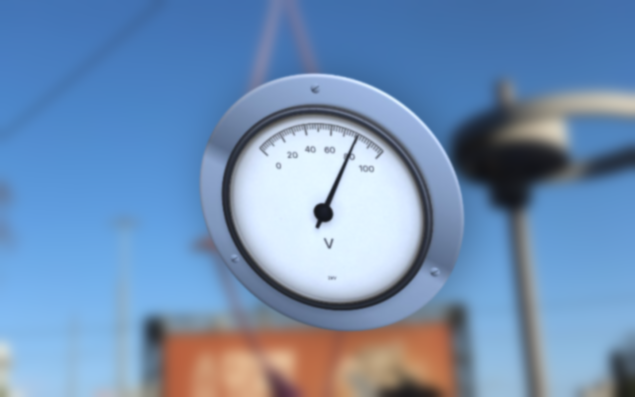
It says 80 V
